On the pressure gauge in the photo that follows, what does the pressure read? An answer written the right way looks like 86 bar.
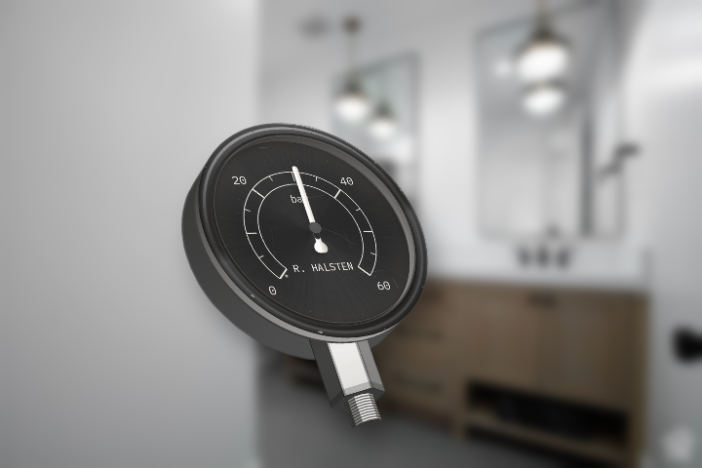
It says 30 bar
